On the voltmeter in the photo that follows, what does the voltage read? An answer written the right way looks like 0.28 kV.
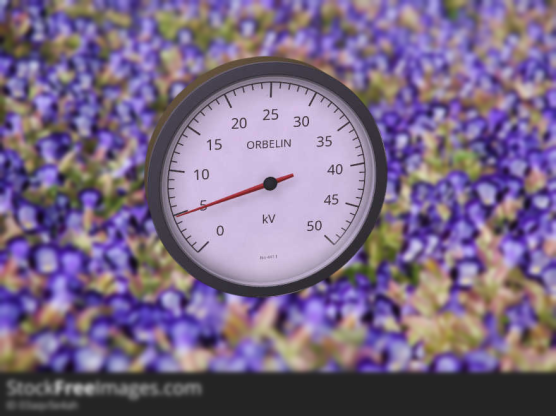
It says 5 kV
